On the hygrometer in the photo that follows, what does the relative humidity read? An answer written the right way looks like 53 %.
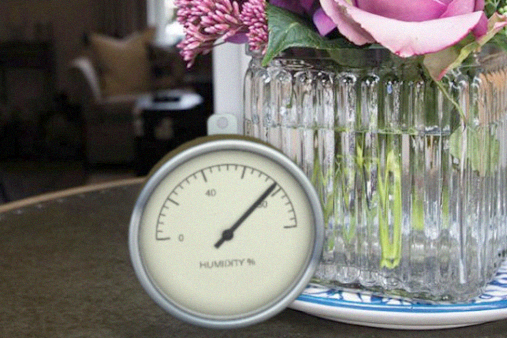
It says 76 %
